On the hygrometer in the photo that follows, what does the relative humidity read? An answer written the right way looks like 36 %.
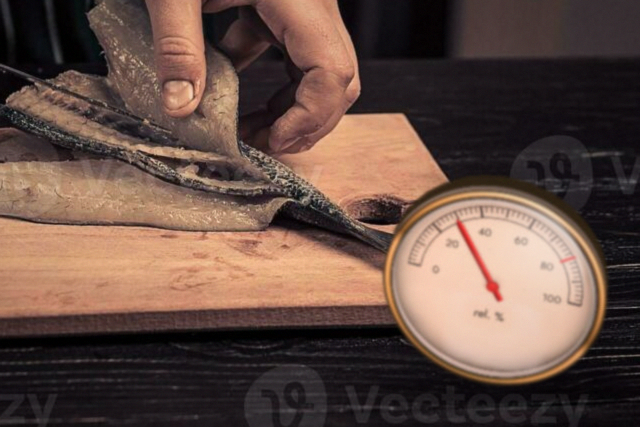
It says 30 %
